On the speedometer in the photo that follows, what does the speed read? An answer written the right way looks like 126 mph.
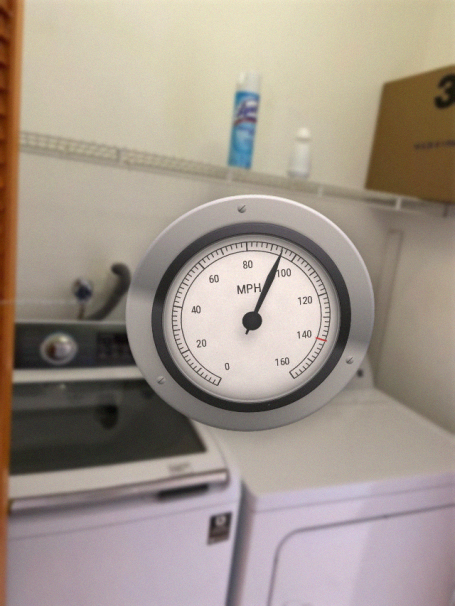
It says 94 mph
